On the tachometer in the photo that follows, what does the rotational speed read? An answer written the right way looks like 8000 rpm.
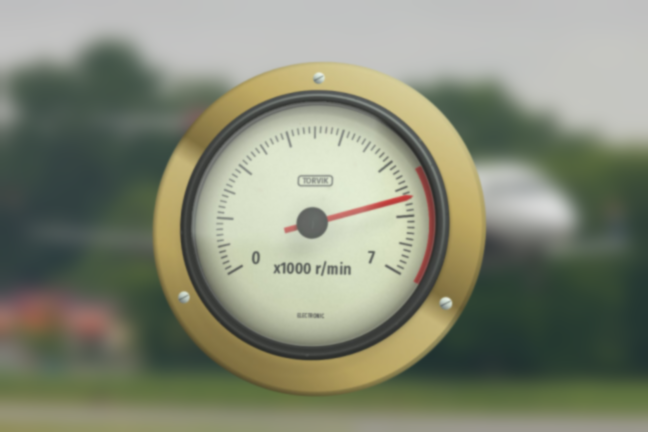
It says 5700 rpm
